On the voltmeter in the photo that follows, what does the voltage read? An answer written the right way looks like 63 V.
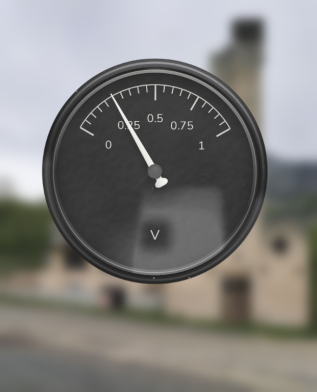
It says 0.25 V
